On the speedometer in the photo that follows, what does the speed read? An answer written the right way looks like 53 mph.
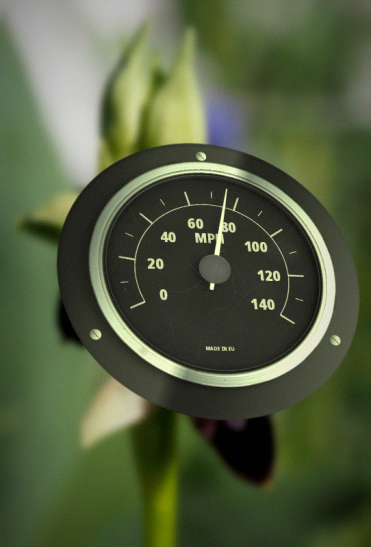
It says 75 mph
